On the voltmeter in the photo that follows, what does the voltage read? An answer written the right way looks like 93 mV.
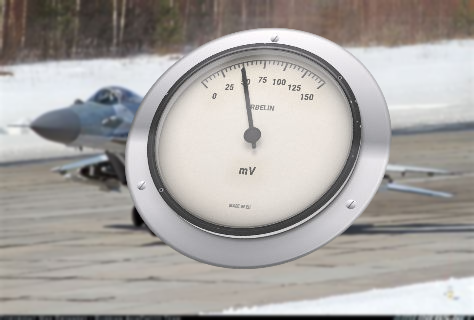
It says 50 mV
